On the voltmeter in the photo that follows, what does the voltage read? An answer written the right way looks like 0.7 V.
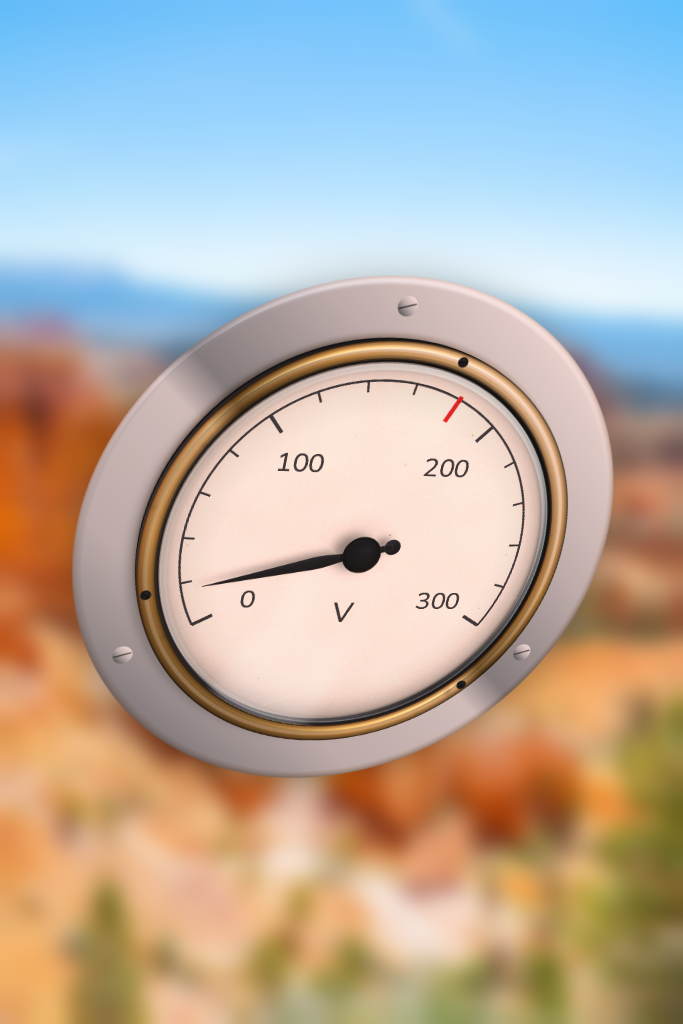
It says 20 V
